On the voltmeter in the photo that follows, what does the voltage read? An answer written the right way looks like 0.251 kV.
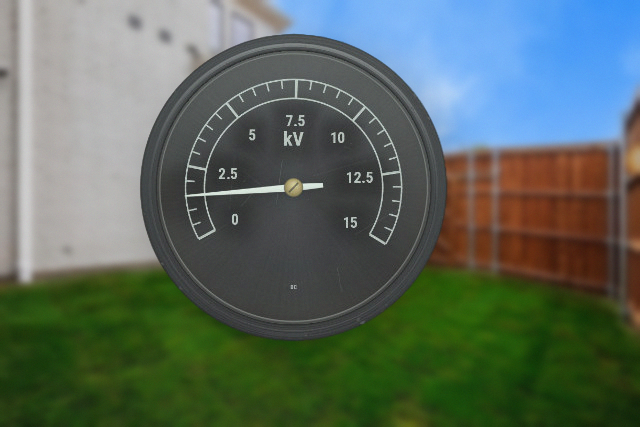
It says 1.5 kV
